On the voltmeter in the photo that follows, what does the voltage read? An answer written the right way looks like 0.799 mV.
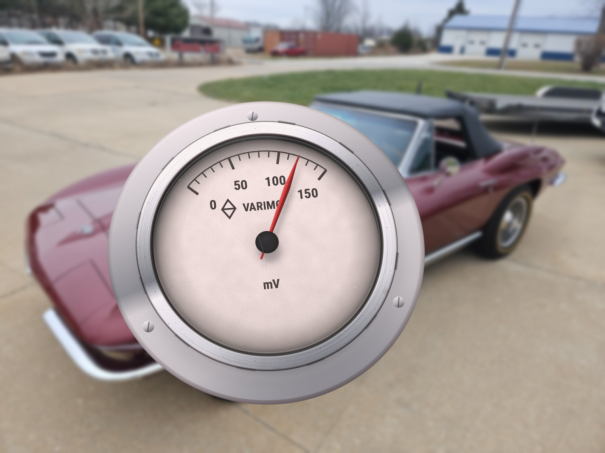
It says 120 mV
